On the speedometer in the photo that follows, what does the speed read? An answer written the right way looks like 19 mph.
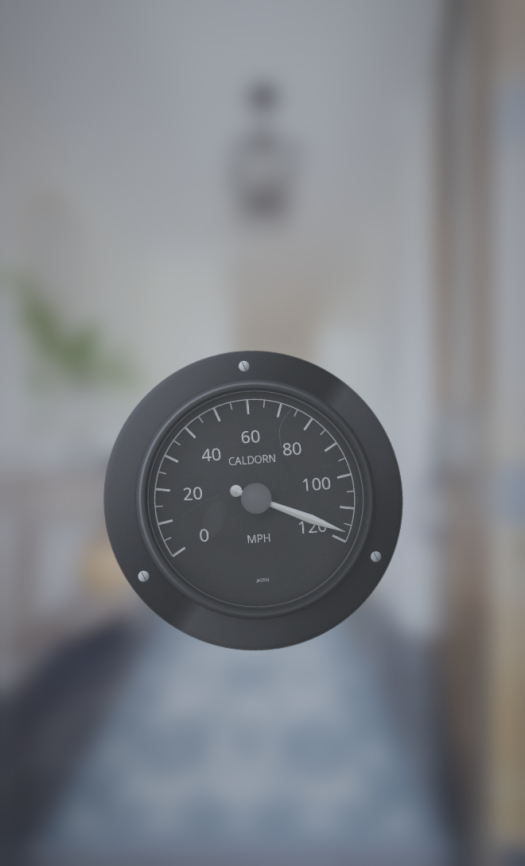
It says 117.5 mph
